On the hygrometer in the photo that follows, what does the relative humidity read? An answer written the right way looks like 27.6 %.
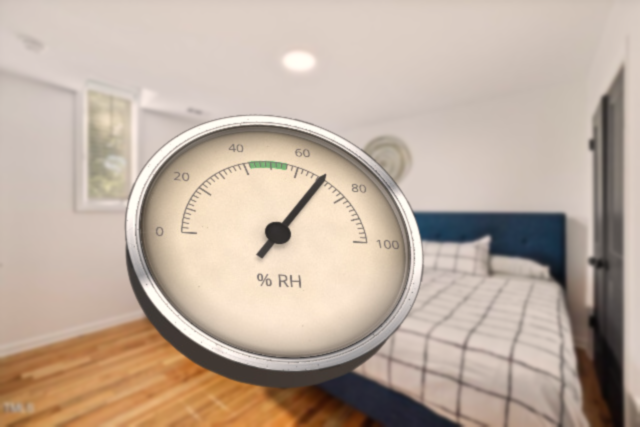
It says 70 %
